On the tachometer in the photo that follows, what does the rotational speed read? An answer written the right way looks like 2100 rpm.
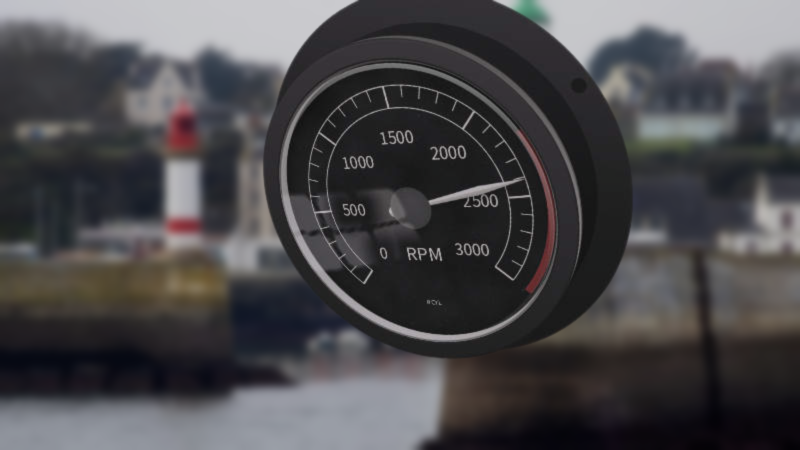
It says 2400 rpm
